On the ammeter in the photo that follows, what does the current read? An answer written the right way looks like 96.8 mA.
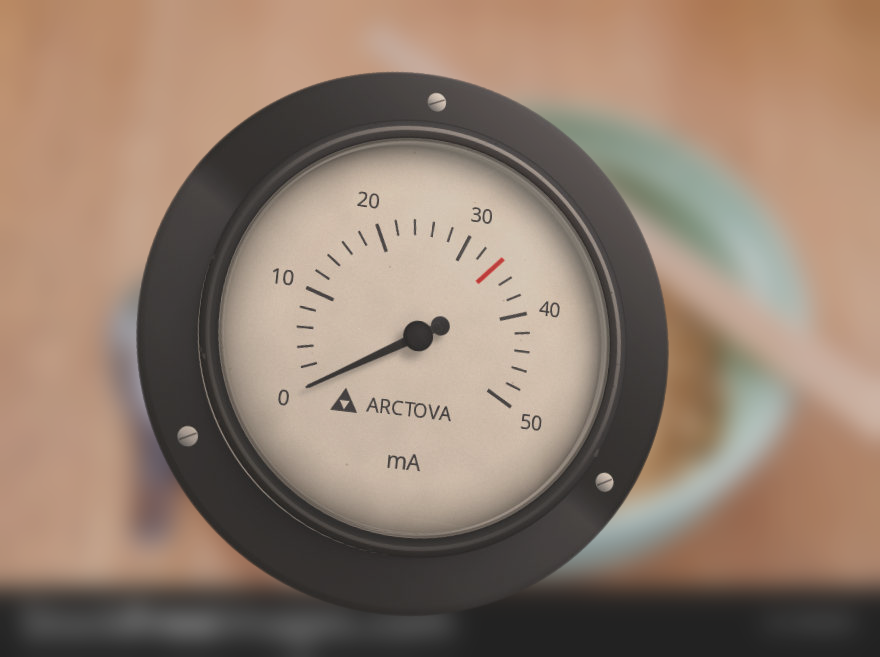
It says 0 mA
